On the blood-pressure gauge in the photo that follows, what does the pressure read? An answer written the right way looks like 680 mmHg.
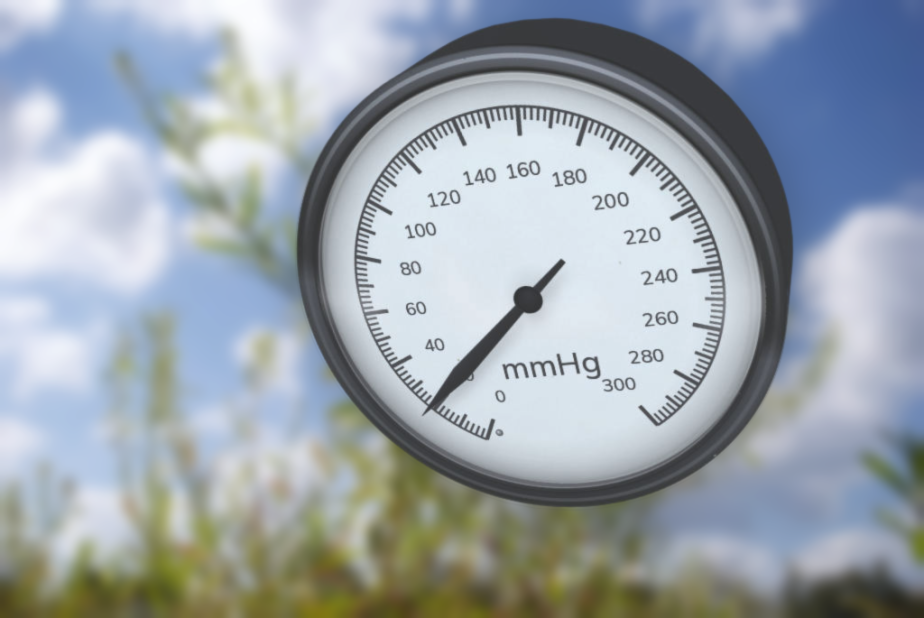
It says 22 mmHg
